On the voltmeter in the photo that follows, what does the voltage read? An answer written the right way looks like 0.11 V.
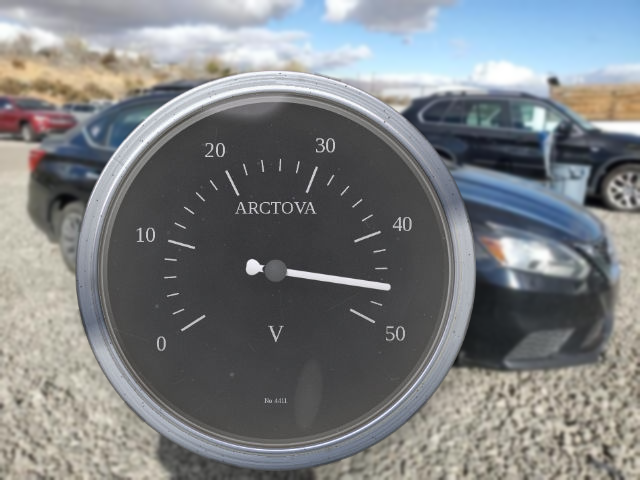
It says 46 V
